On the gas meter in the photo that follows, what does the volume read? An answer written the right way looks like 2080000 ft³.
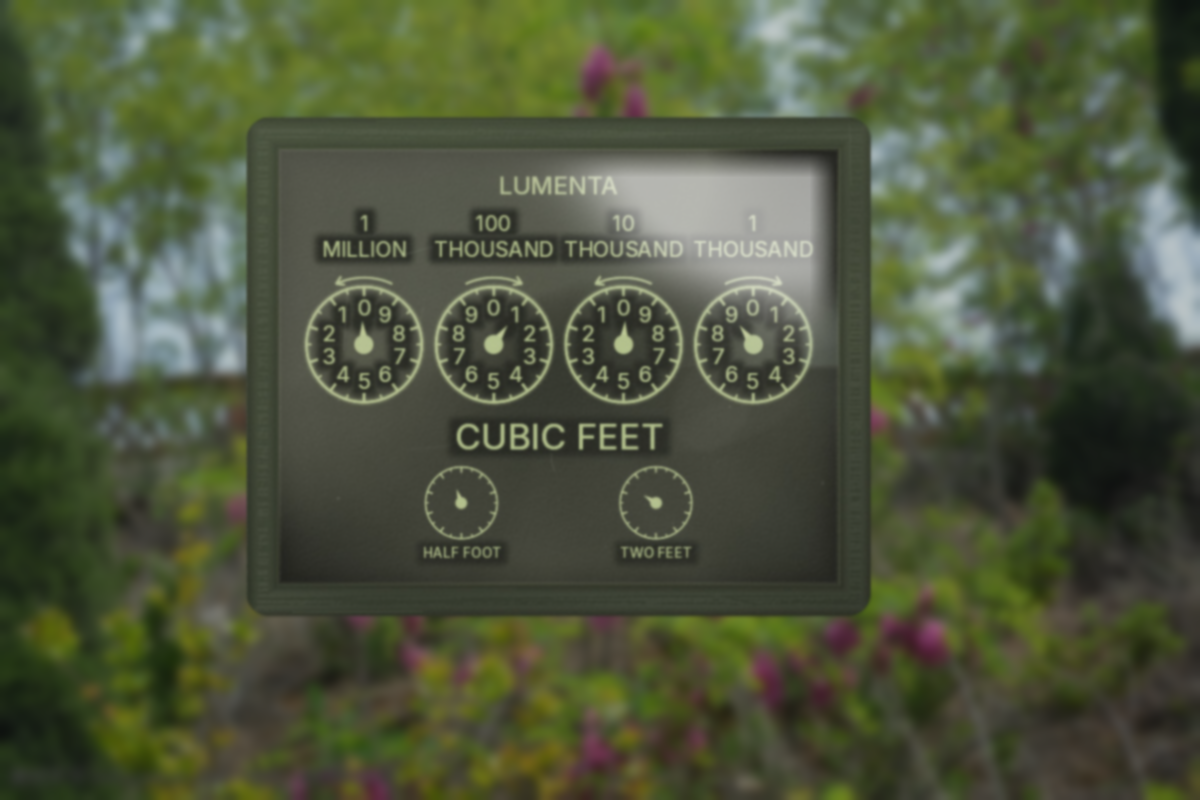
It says 9900 ft³
